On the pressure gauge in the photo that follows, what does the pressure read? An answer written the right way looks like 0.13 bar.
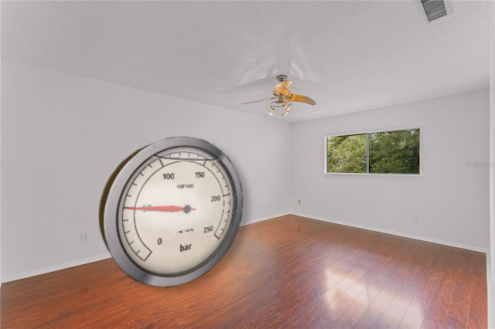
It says 50 bar
